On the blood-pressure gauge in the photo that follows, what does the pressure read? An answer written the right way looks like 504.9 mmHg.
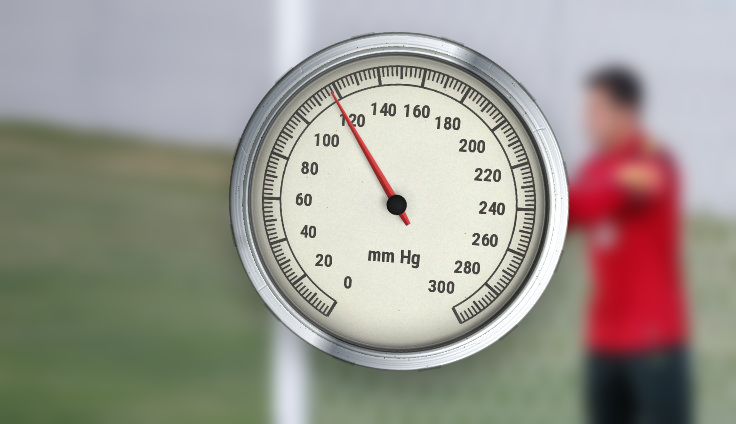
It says 118 mmHg
